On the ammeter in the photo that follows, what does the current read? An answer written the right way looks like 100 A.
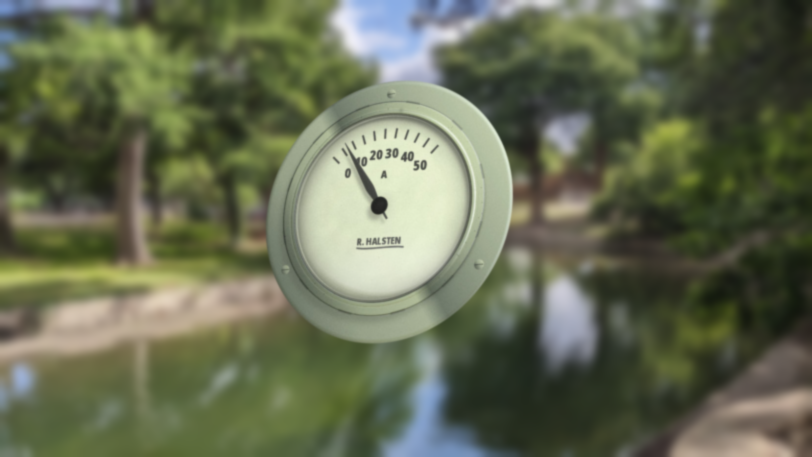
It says 7.5 A
